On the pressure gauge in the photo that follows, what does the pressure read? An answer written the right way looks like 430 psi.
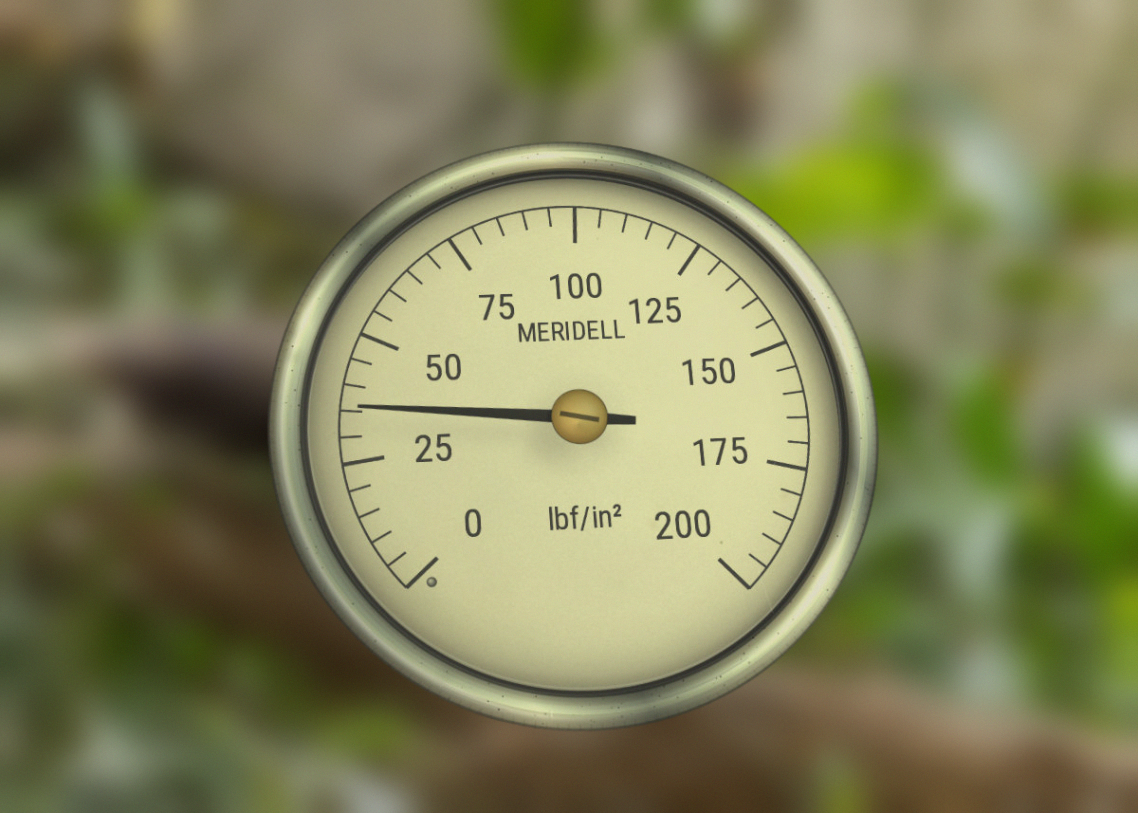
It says 35 psi
